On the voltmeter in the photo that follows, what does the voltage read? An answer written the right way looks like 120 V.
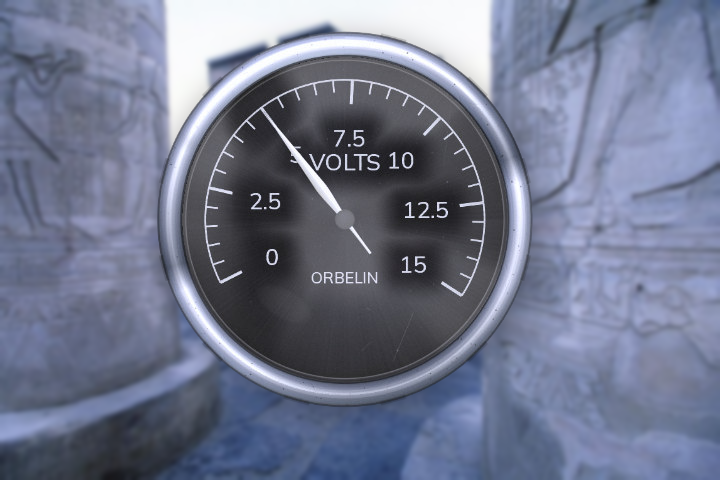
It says 5 V
